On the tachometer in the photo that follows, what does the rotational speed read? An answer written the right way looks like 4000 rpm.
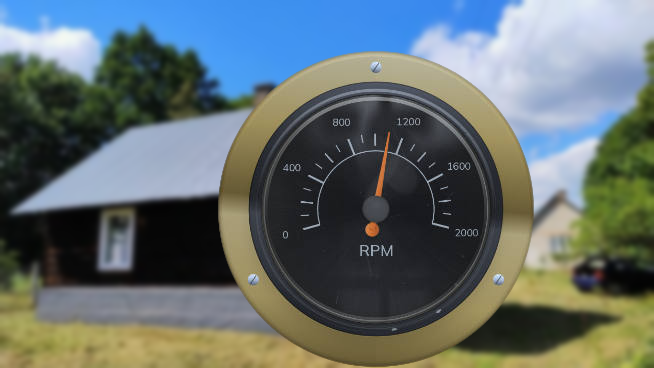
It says 1100 rpm
